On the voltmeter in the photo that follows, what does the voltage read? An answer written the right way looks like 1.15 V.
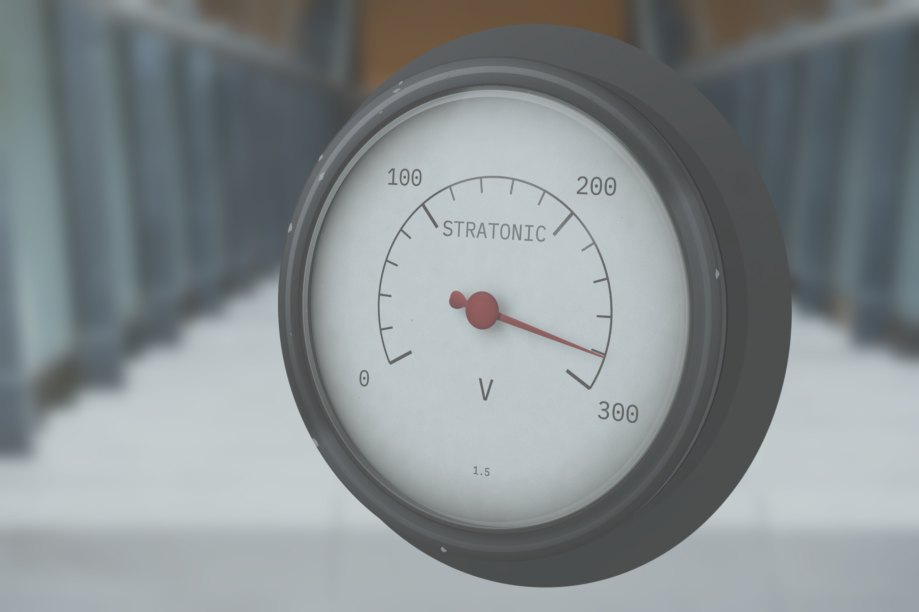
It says 280 V
